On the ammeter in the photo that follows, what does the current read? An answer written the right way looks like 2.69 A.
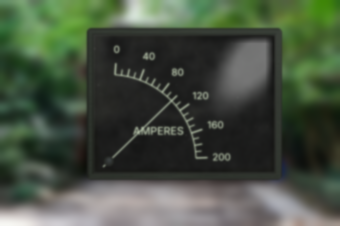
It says 100 A
